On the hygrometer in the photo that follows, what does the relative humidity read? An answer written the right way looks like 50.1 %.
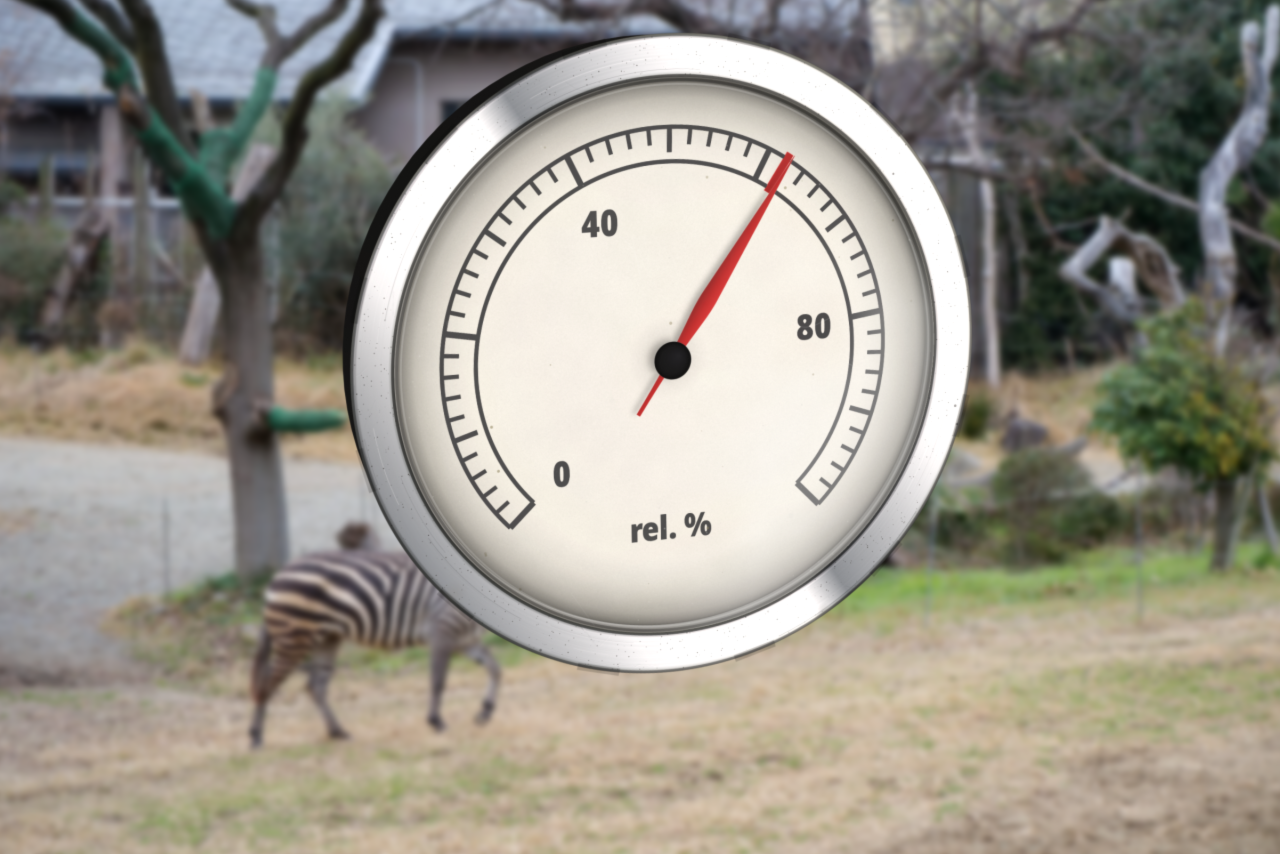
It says 62 %
